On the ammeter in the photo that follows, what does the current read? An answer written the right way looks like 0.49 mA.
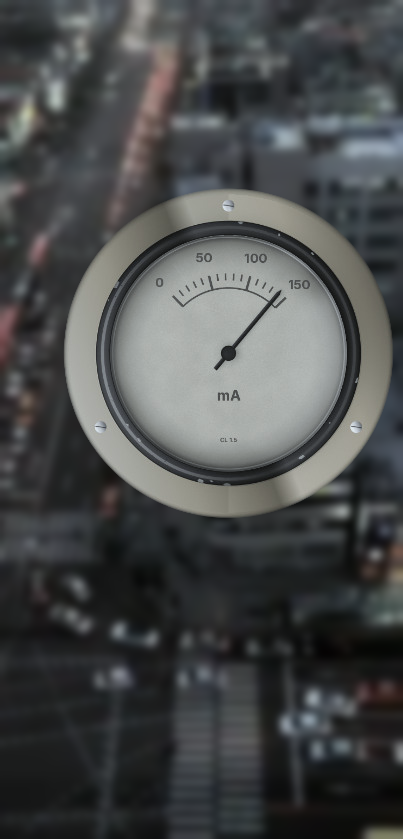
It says 140 mA
